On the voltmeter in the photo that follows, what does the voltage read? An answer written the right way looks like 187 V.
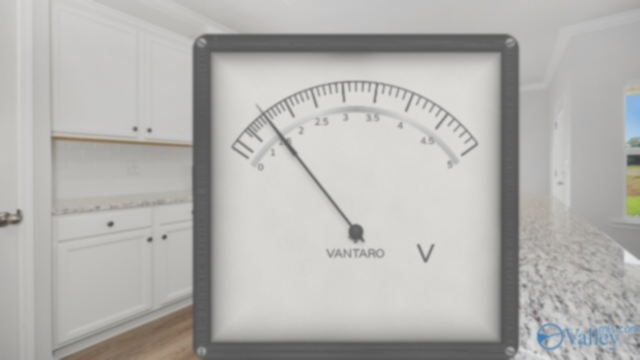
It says 1.5 V
